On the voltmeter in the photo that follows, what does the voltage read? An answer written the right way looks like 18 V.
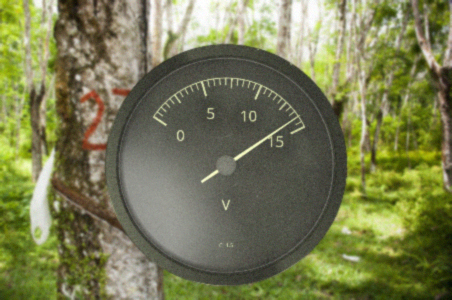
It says 14 V
